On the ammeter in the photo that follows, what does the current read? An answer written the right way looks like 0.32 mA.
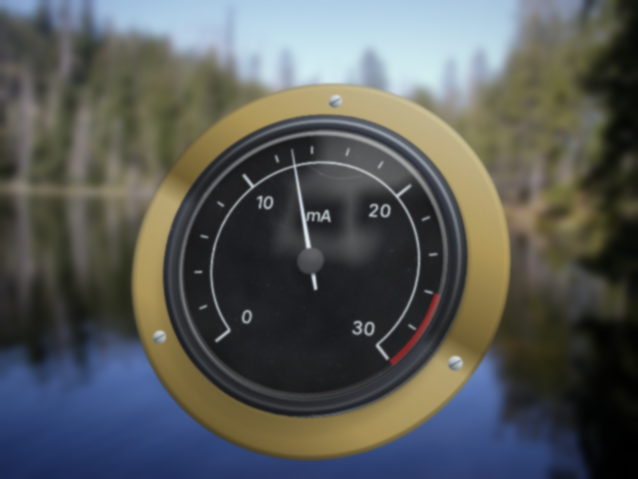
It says 13 mA
